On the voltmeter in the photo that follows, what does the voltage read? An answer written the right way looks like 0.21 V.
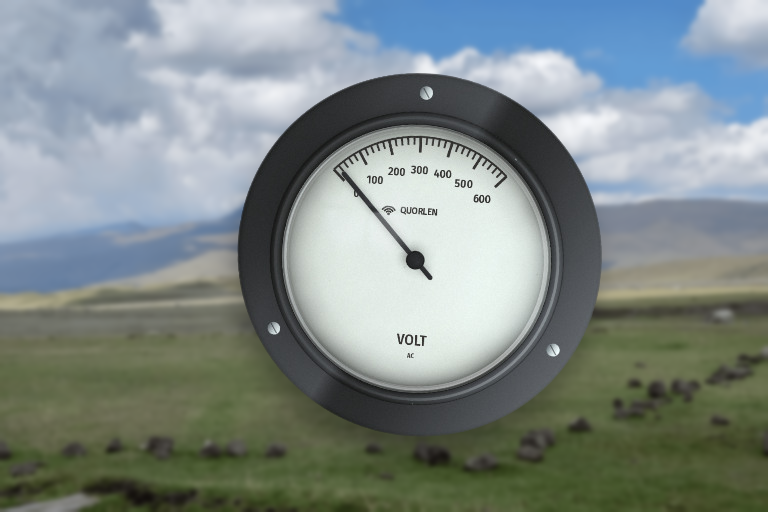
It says 20 V
